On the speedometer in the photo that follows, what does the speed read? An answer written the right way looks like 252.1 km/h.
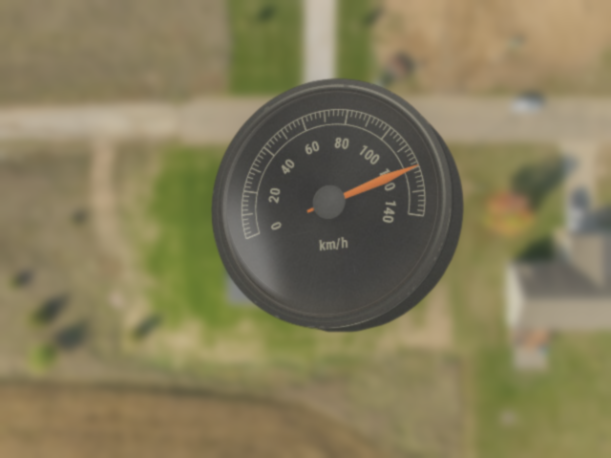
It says 120 km/h
